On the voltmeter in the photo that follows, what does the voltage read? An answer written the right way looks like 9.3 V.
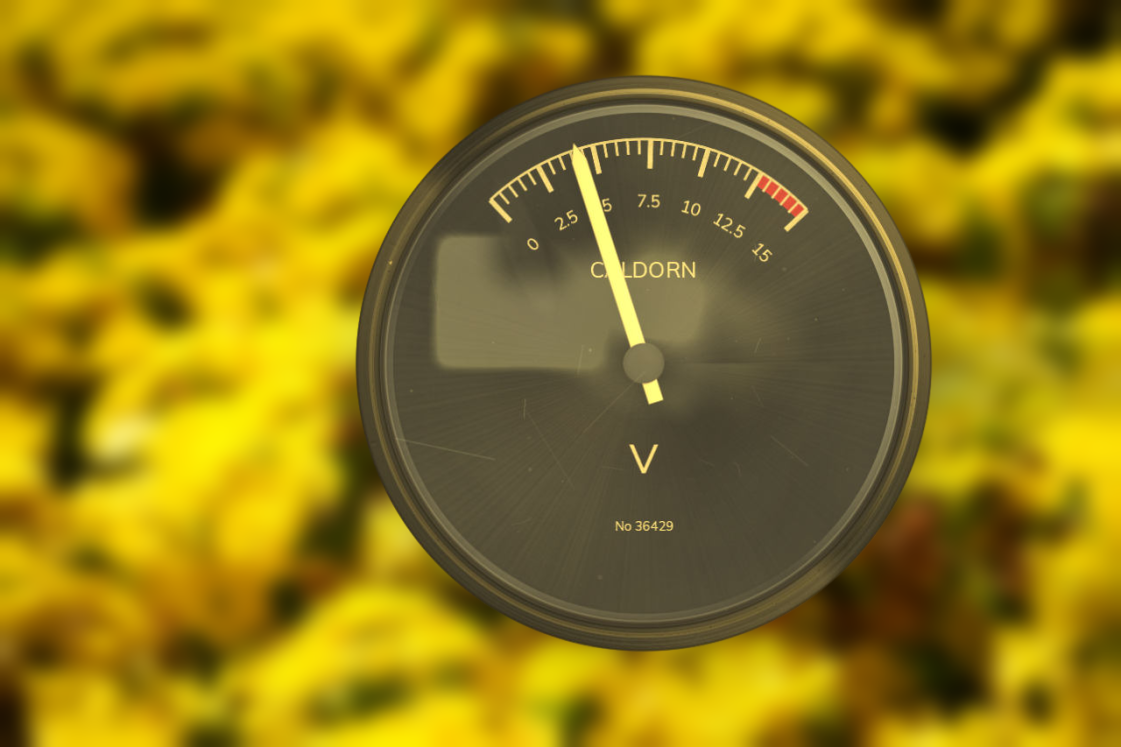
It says 4.25 V
